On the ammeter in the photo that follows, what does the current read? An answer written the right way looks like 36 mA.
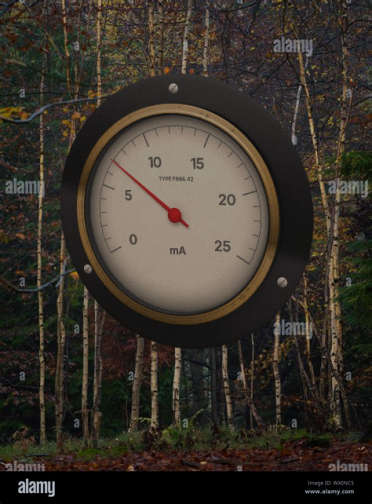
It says 7 mA
